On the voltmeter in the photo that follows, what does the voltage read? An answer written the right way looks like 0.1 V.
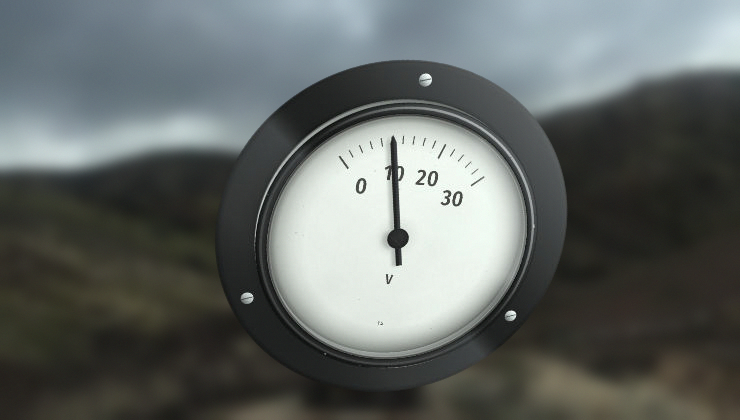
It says 10 V
